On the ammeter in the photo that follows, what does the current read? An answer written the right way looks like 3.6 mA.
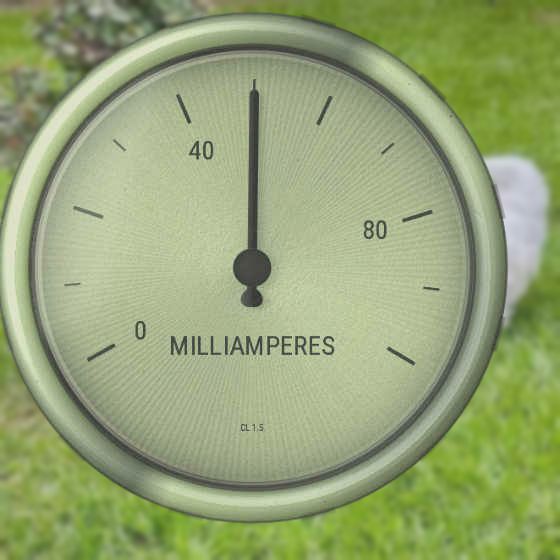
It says 50 mA
